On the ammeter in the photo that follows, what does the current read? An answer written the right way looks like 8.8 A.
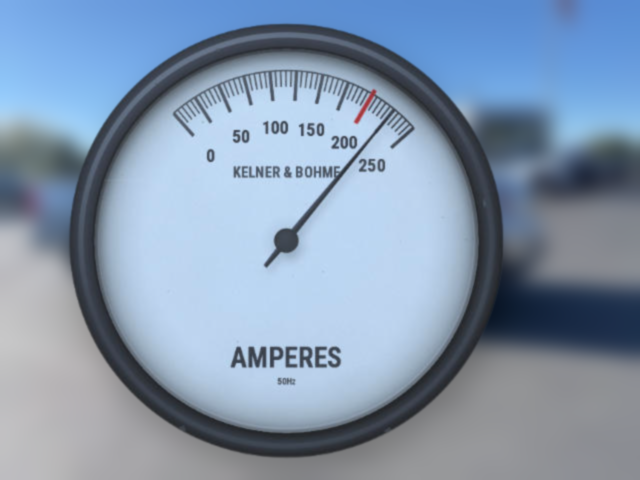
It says 225 A
